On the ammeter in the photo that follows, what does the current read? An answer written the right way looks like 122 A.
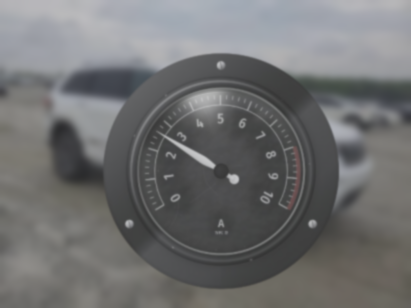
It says 2.6 A
